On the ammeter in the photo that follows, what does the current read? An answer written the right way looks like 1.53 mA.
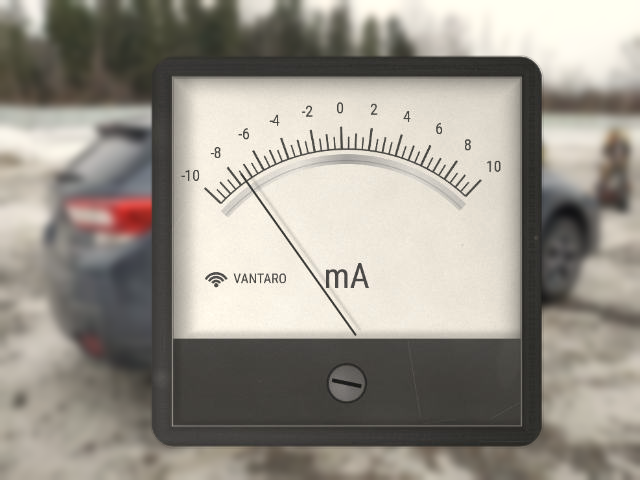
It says -7.5 mA
